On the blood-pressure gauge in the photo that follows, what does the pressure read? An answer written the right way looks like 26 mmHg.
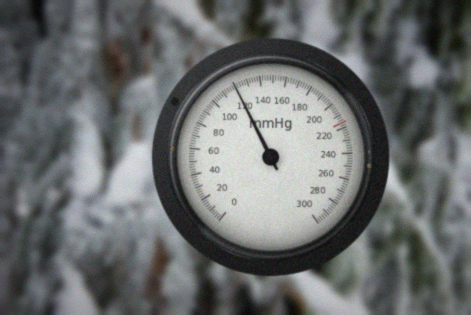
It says 120 mmHg
